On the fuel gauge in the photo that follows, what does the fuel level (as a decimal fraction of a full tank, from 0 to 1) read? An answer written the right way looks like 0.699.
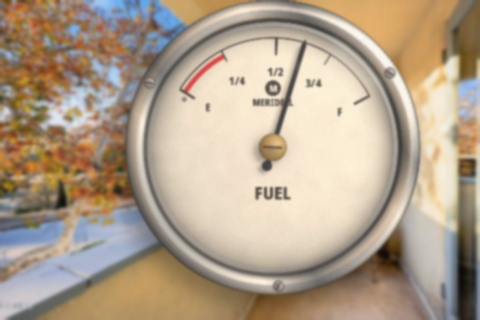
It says 0.625
